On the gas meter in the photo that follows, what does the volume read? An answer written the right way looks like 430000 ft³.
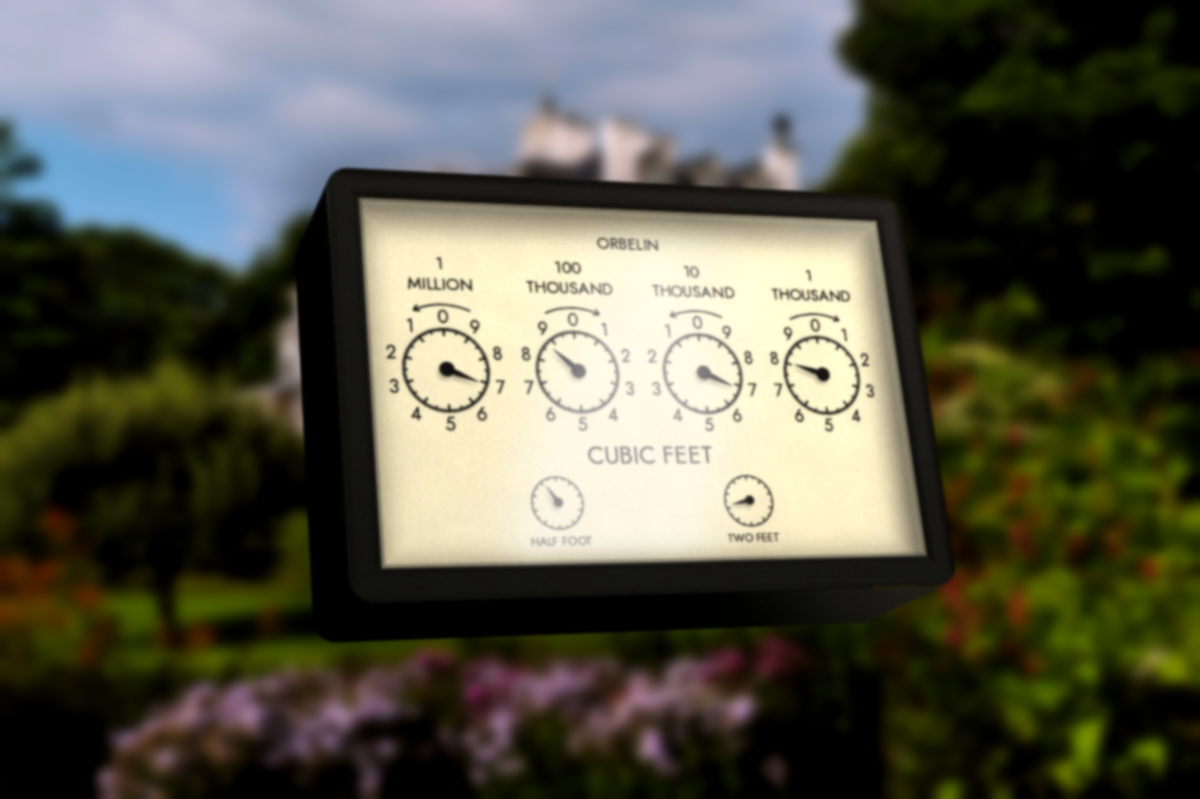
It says 686800 ft³
